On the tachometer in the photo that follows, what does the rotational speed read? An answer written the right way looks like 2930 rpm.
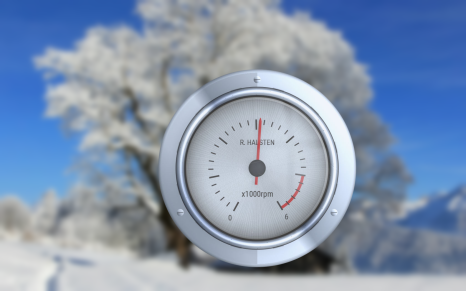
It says 3100 rpm
